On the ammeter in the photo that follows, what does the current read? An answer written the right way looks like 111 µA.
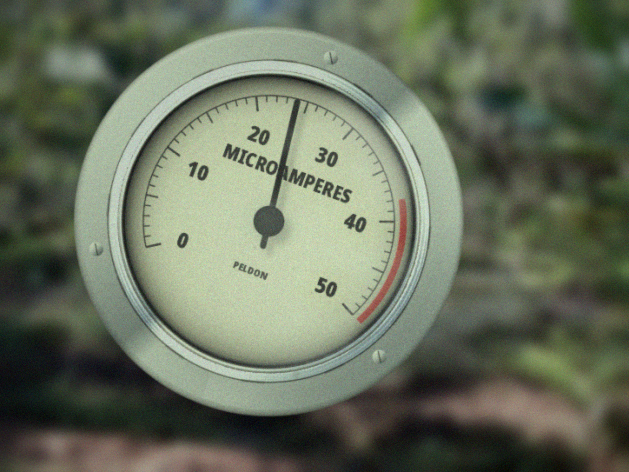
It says 24 µA
